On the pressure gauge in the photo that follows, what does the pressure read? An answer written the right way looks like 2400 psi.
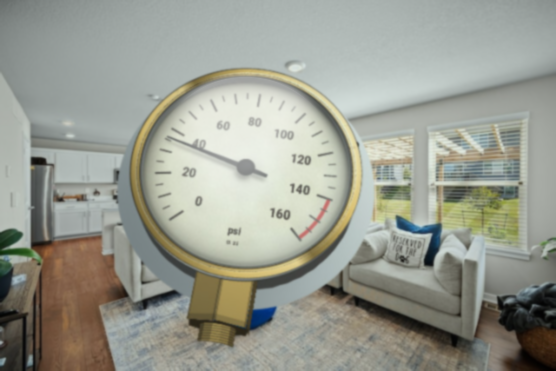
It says 35 psi
